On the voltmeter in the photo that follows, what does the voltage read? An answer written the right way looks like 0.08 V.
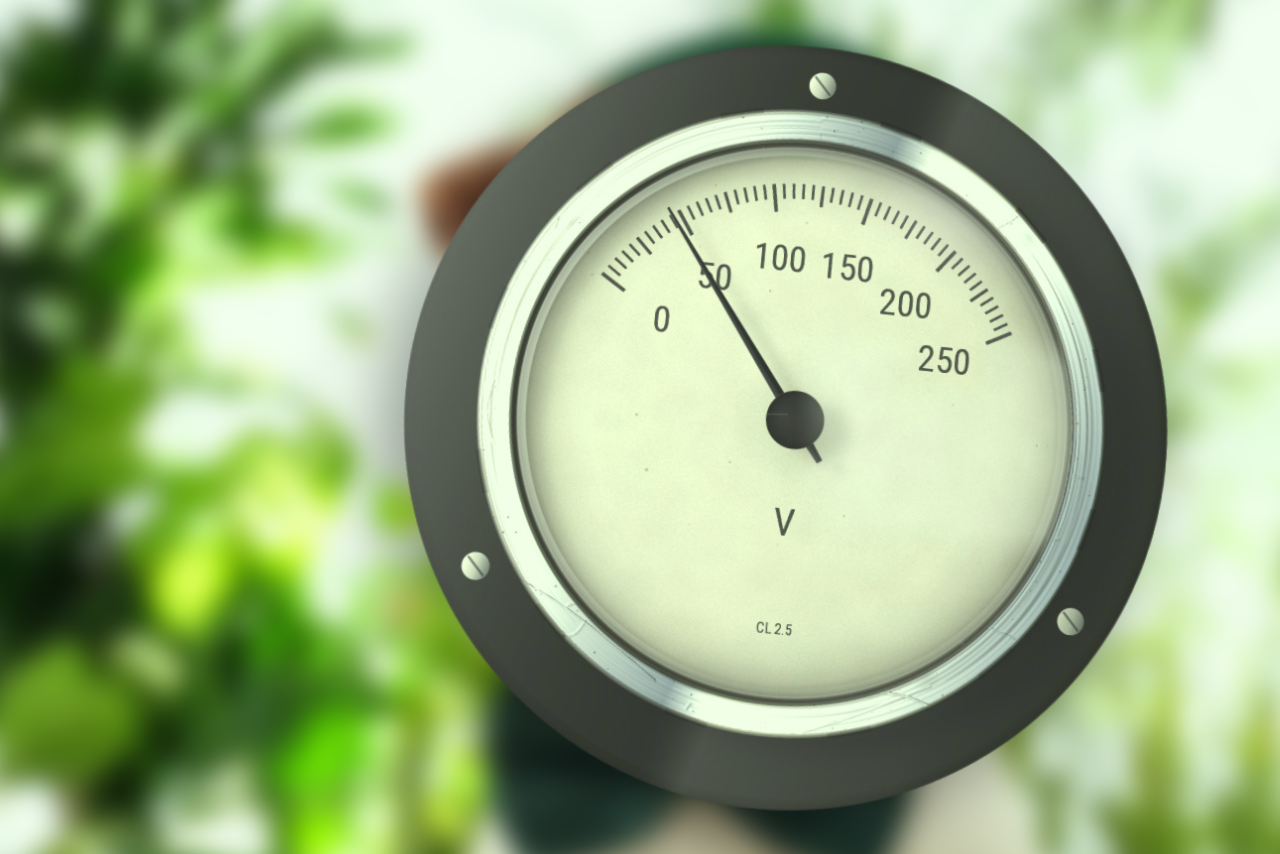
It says 45 V
